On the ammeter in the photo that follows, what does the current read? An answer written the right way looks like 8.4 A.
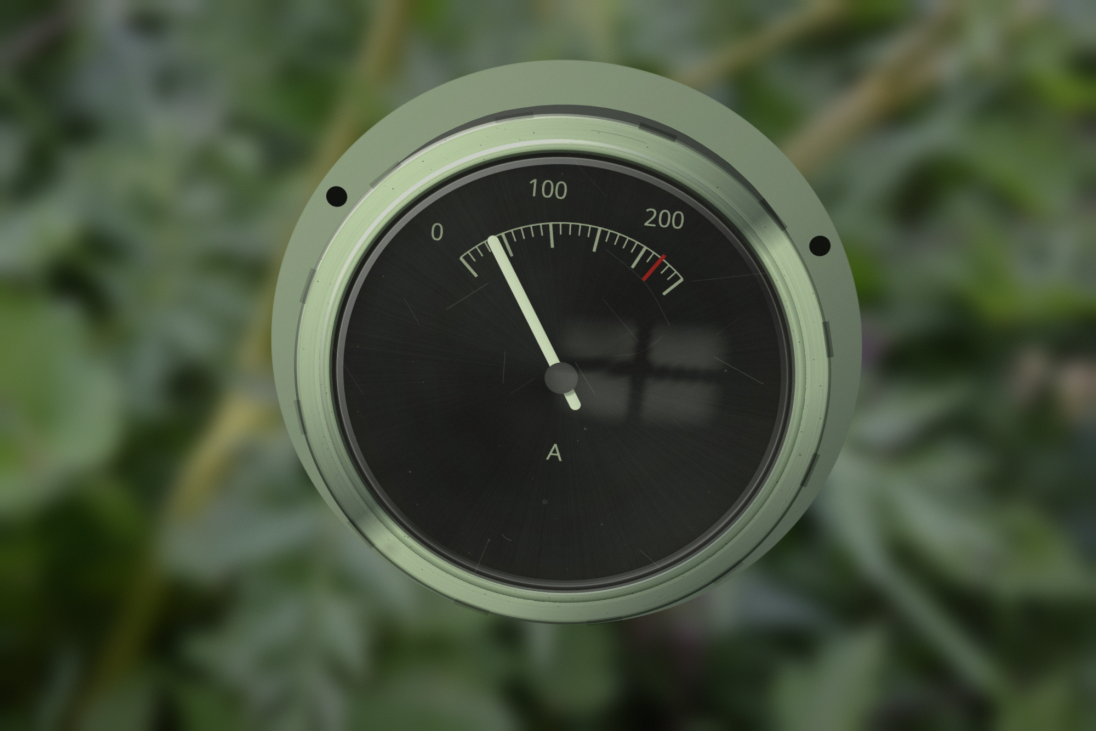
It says 40 A
